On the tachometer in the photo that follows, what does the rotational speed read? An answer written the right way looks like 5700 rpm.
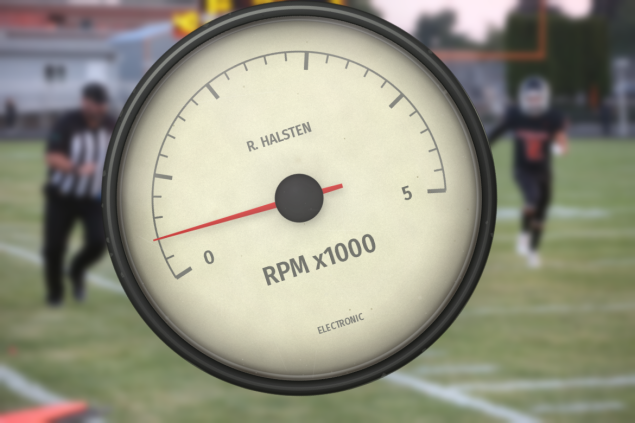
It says 400 rpm
